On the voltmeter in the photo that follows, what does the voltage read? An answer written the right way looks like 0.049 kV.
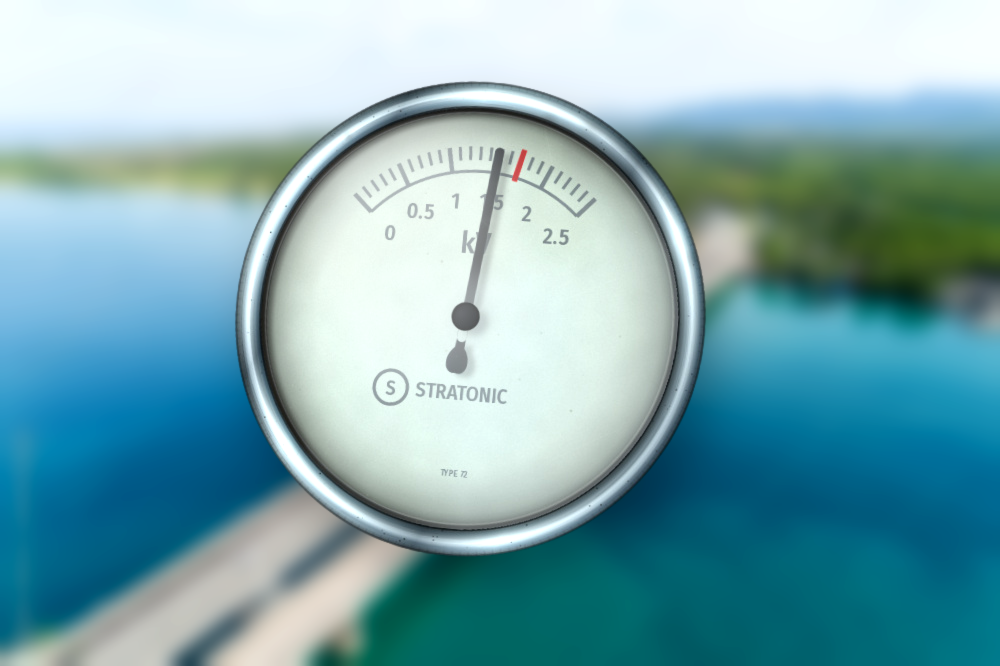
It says 1.5 kV
